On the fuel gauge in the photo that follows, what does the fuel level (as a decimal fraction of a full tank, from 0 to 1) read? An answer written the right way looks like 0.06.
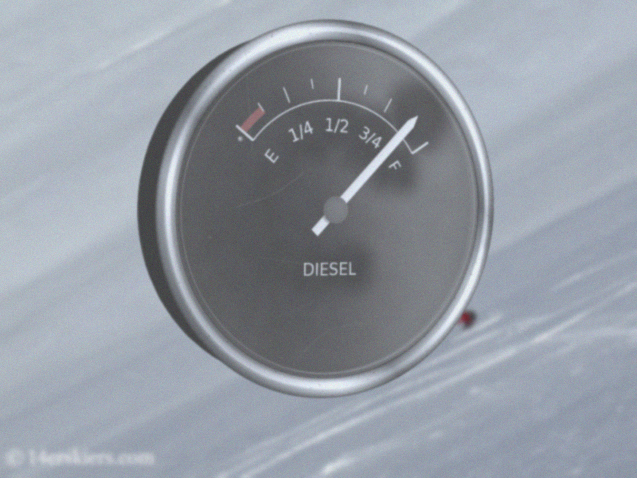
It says 0.875
